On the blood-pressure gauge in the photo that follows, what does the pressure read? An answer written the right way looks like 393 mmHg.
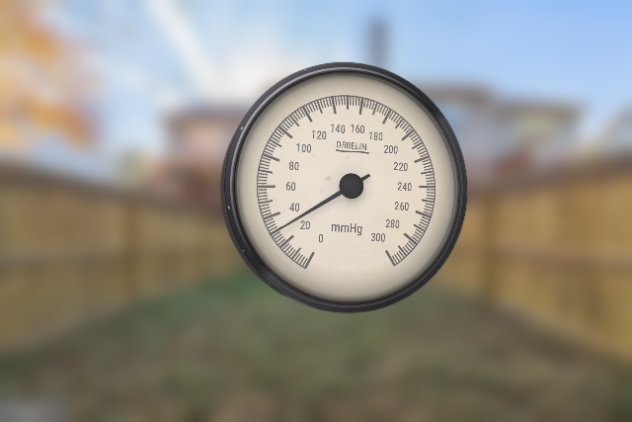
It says 30 mmHg
